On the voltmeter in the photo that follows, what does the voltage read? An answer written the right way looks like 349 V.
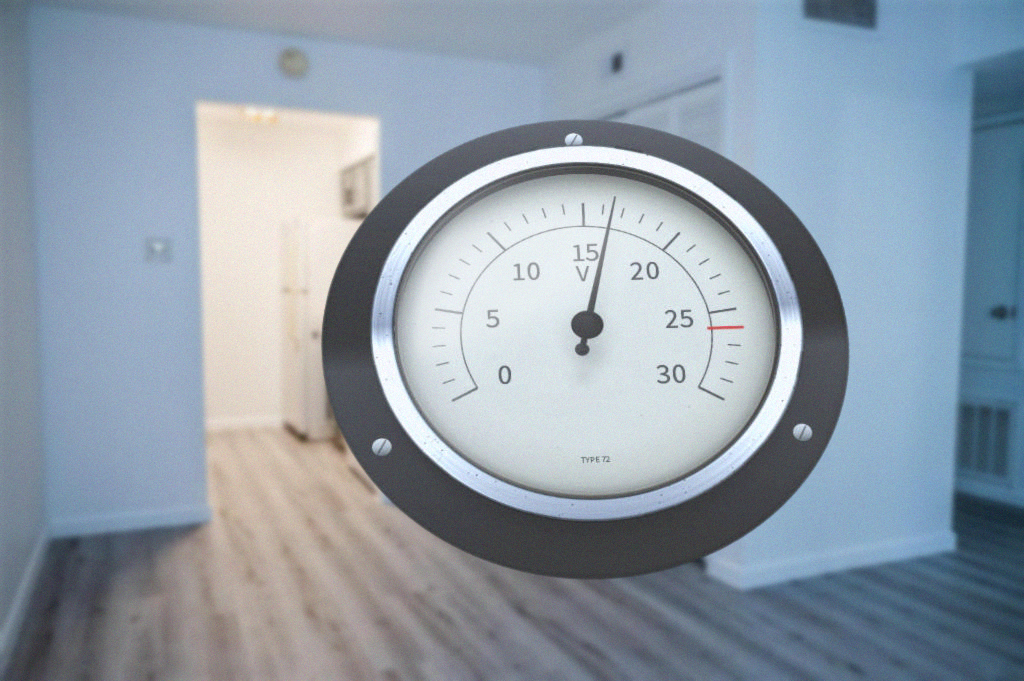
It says 16.5 V
